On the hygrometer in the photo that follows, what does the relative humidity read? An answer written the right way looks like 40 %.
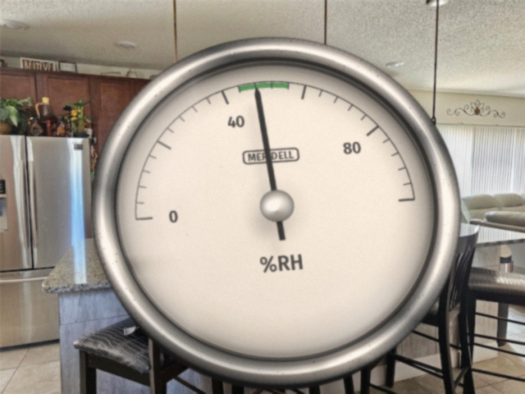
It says 48 %
